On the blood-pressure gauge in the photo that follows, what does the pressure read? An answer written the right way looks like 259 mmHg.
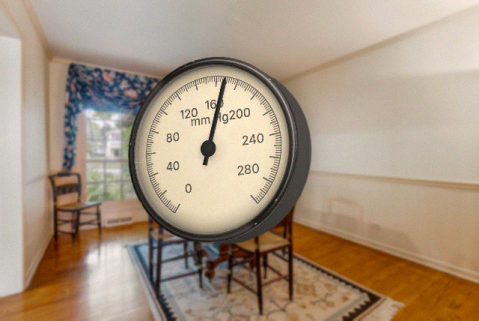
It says 170 mmHg
